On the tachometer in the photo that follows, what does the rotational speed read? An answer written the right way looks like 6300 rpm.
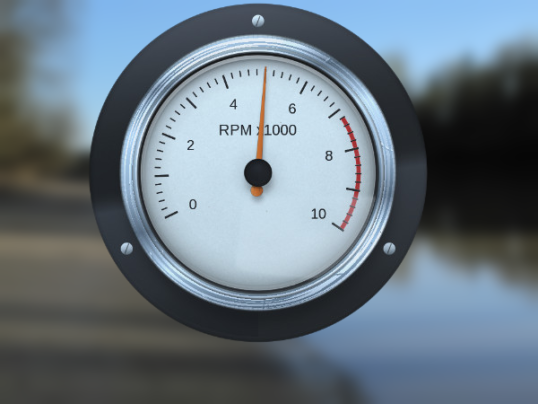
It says 5000 rpm
